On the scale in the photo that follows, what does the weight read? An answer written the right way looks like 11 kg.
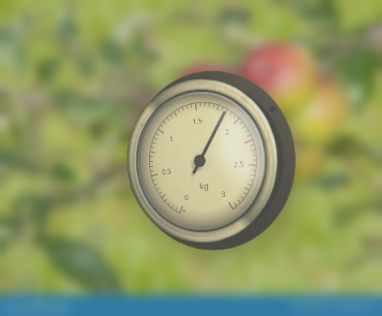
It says 1.85 kg
